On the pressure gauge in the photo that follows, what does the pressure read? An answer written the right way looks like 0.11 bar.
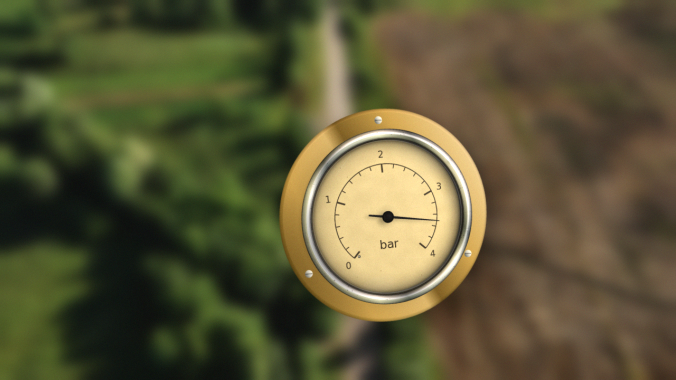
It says 3.5 bar
